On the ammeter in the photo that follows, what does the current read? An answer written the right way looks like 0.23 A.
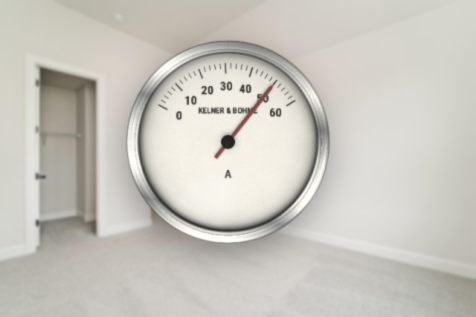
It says 50 A
